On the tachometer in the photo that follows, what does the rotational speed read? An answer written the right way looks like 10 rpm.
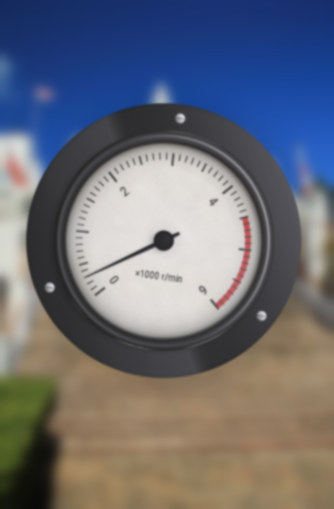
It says 300 rpm
